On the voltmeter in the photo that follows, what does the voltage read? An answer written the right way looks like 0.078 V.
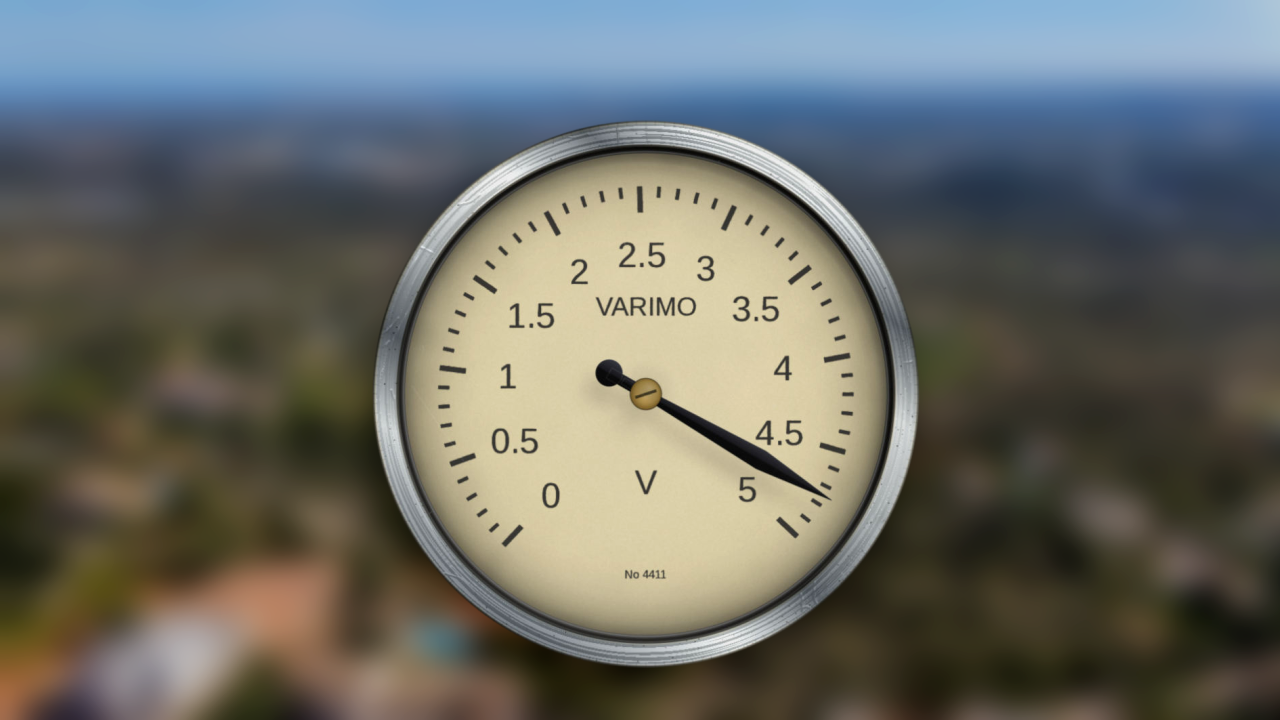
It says 4.75 V
